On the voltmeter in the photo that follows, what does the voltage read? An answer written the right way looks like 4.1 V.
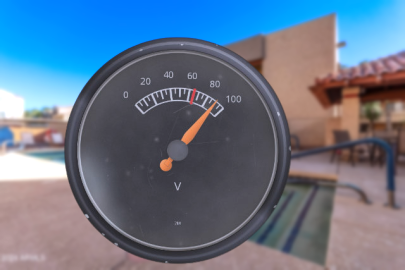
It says 90 V
